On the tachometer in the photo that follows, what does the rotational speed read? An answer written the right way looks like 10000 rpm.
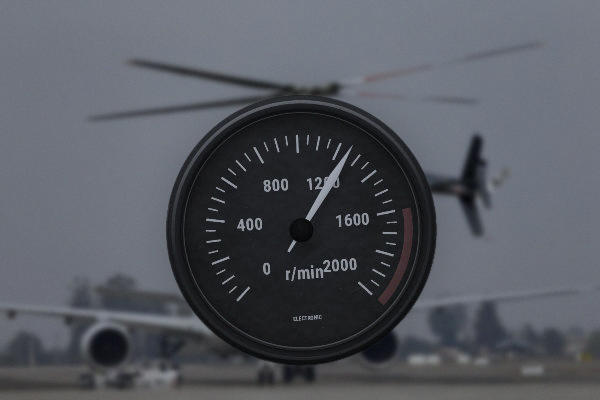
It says 1250 rpm
